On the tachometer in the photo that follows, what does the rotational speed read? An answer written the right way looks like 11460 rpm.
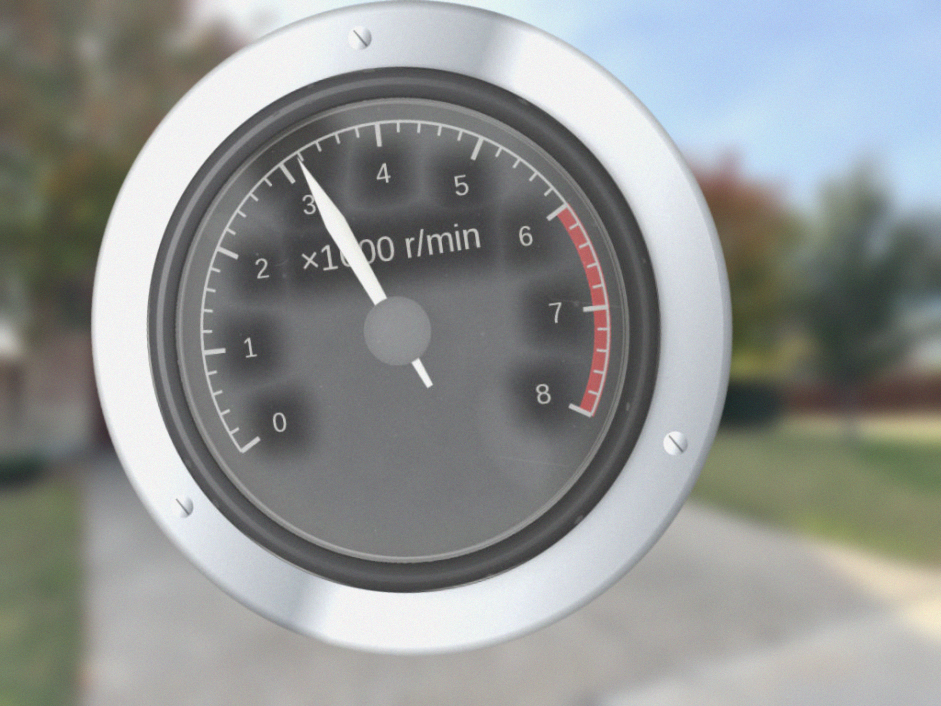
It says 3200 rpm
